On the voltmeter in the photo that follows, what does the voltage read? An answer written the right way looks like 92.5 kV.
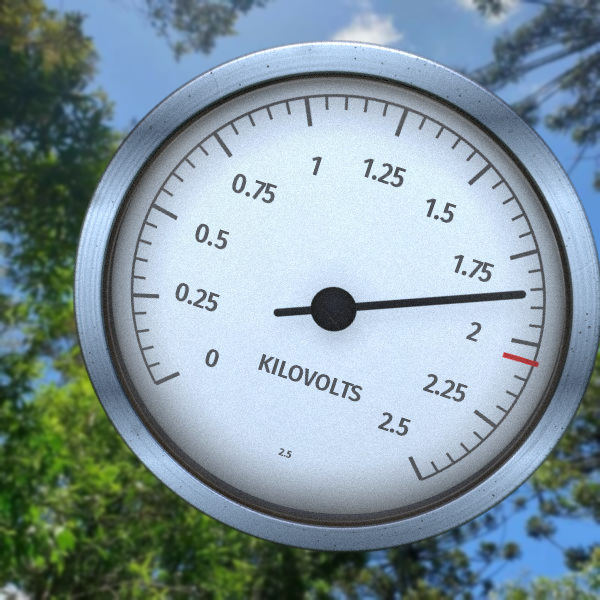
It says 1.85 kV
